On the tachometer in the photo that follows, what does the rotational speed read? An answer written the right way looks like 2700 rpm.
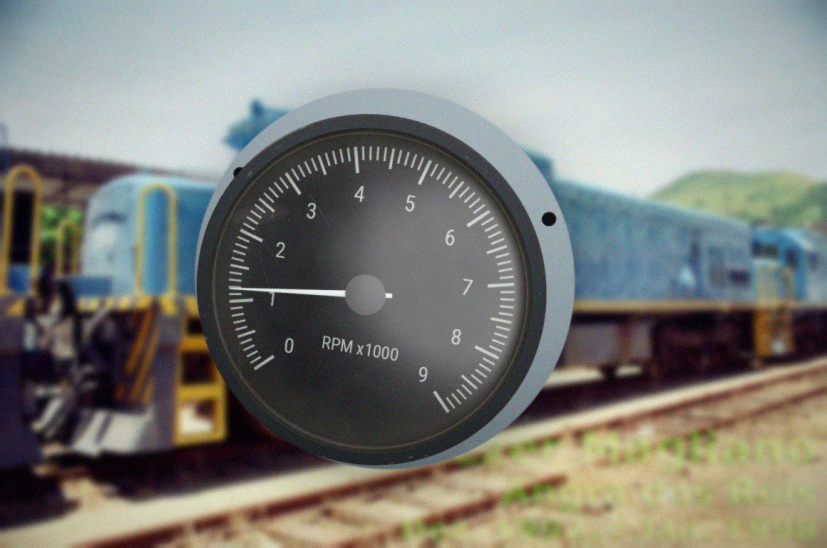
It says 1200 rpm
